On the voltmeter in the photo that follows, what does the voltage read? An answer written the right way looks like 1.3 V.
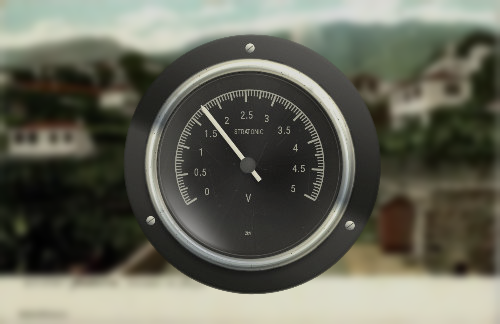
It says 1.75 V
